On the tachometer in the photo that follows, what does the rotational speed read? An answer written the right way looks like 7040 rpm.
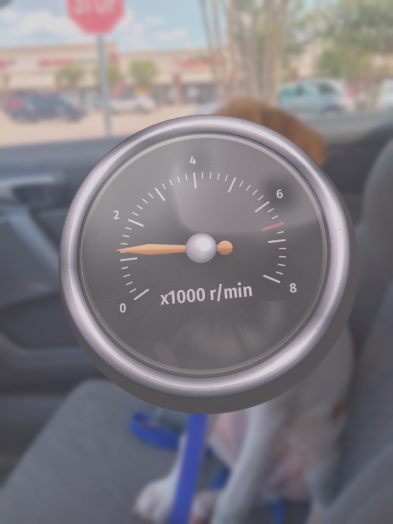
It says 1200 rpm
